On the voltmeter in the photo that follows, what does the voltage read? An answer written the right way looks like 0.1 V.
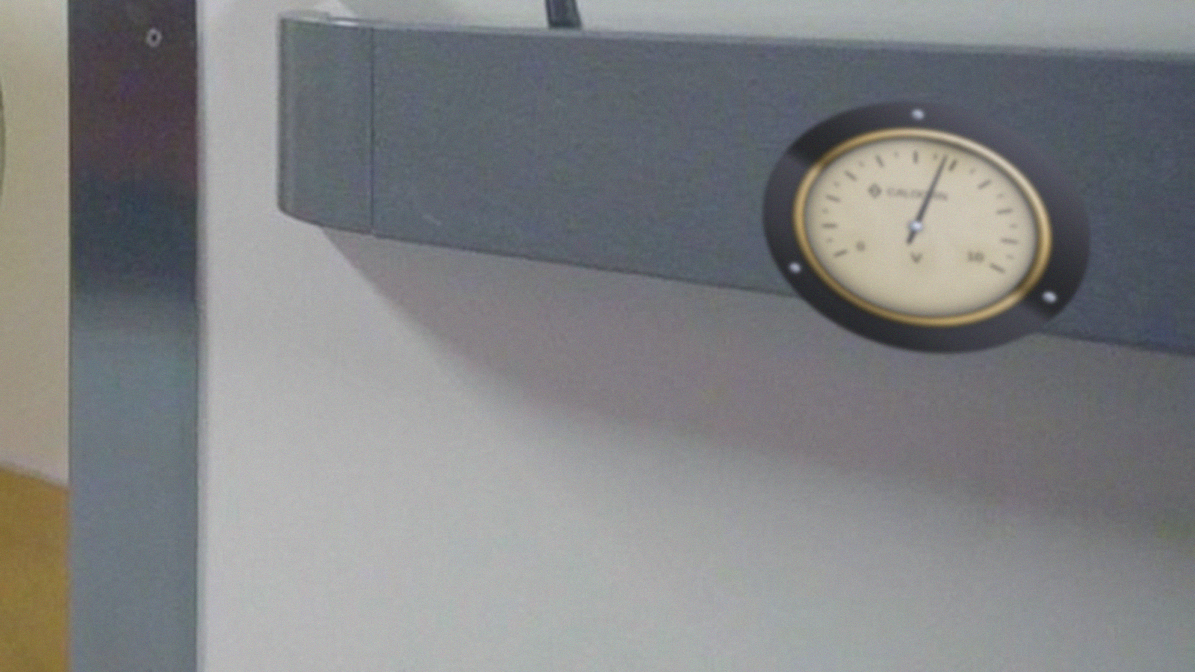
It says 5.75 V
